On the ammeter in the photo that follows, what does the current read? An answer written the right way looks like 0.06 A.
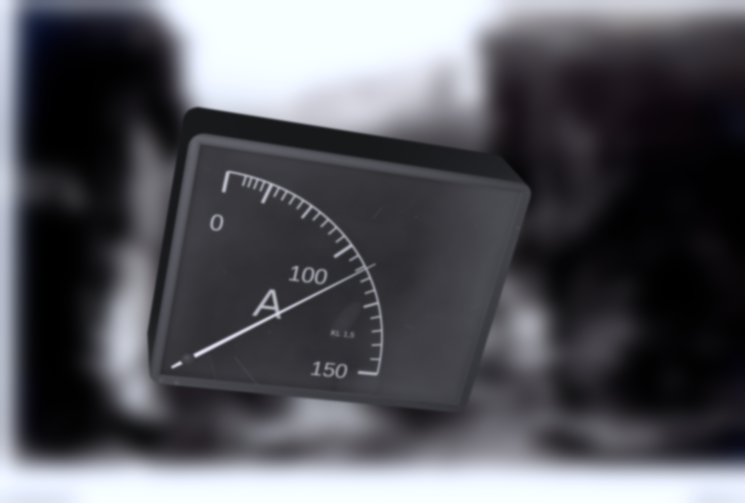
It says 110 A
